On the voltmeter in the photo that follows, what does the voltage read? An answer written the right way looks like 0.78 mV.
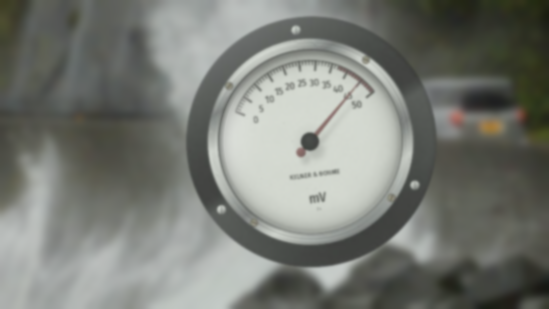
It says 45 mV
